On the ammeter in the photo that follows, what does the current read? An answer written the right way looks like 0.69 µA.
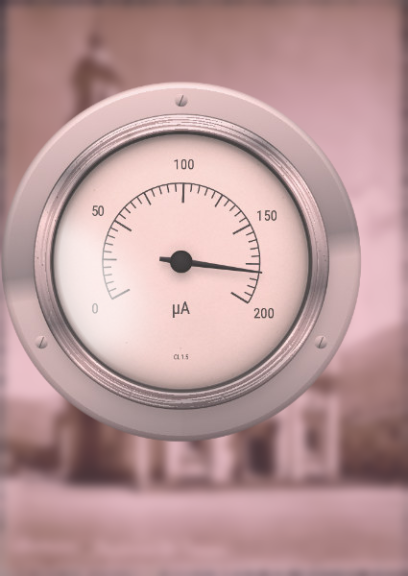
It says 180 µA
